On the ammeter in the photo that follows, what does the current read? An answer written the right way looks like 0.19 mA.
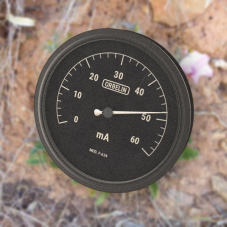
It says 48 mA
